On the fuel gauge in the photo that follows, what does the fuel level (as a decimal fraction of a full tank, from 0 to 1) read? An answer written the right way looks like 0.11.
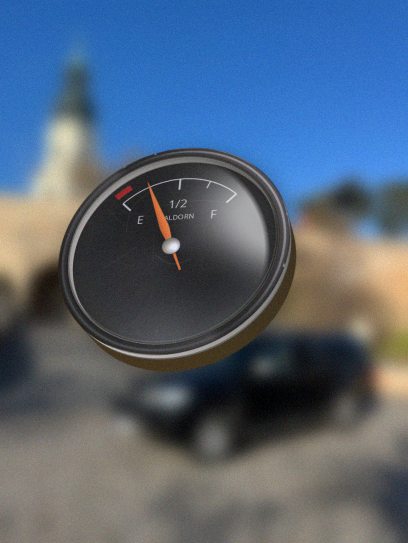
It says 0.25
